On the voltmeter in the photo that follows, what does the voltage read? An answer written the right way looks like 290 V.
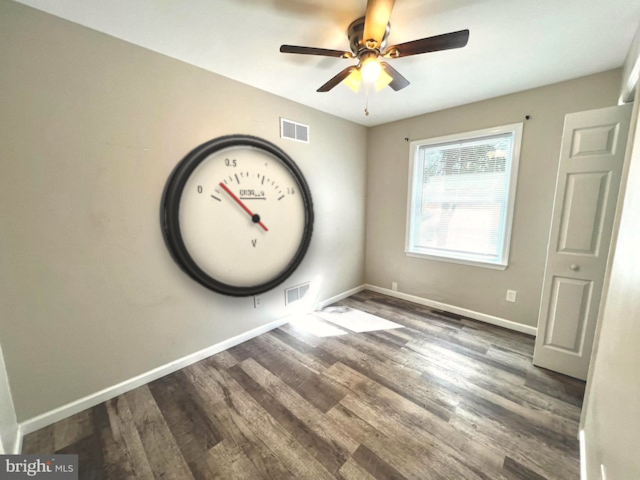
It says 0.2 V
